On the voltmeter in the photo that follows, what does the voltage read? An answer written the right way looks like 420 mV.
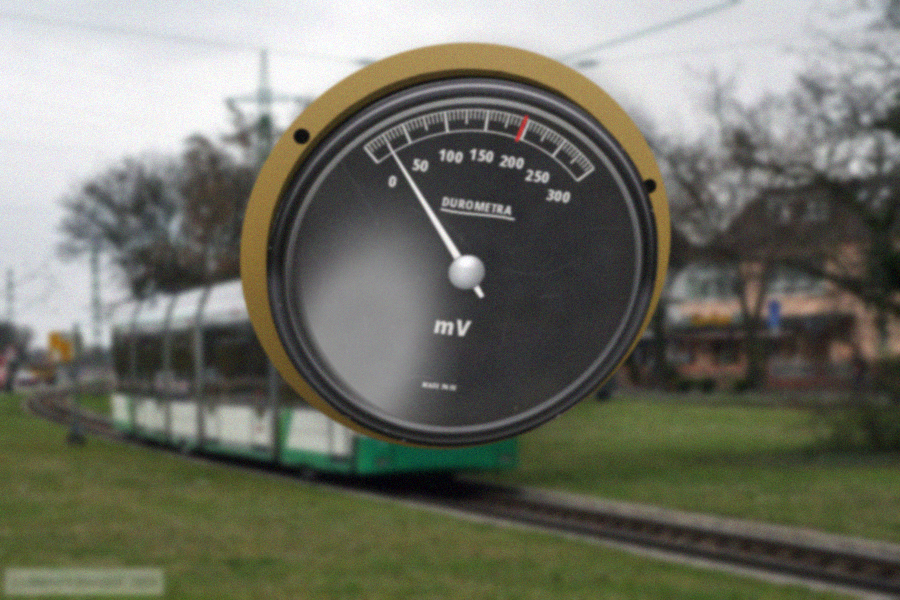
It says 25 mV
